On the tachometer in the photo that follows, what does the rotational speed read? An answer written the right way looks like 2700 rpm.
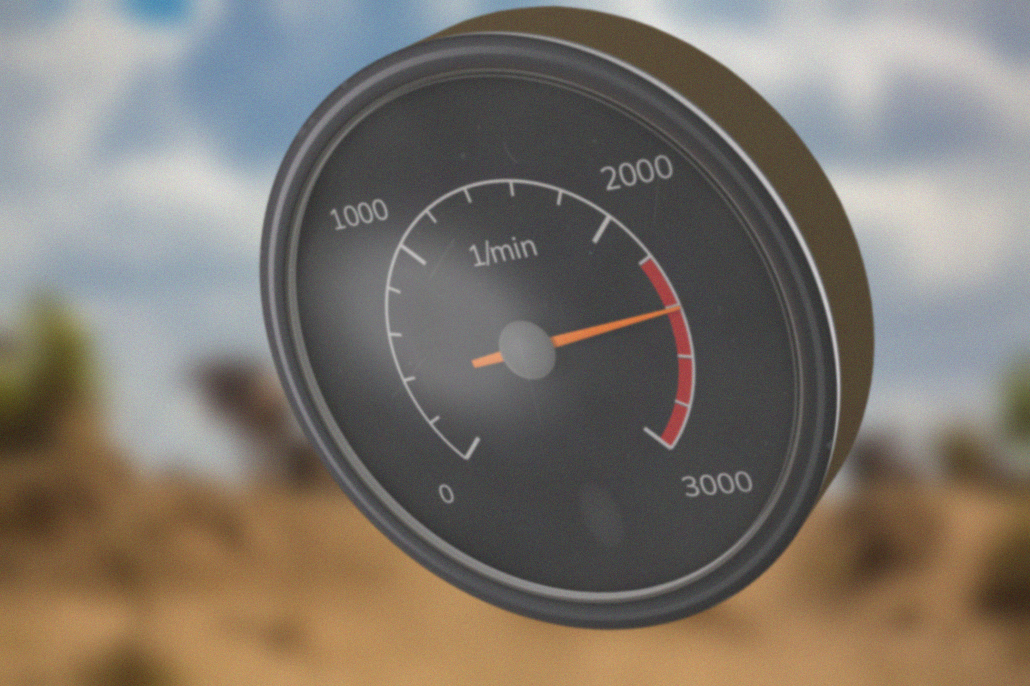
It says 2400 rpm
